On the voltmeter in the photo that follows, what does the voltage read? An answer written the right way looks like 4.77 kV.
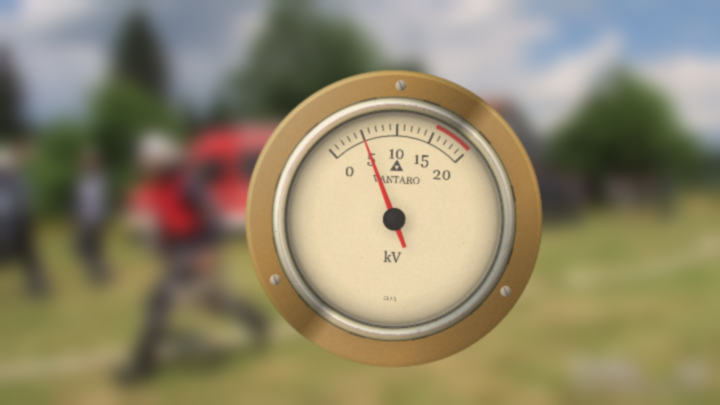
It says 5 kV
